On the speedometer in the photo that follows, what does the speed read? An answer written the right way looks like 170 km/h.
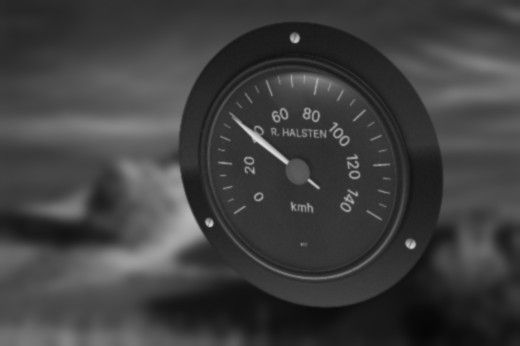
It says 40 km/h
